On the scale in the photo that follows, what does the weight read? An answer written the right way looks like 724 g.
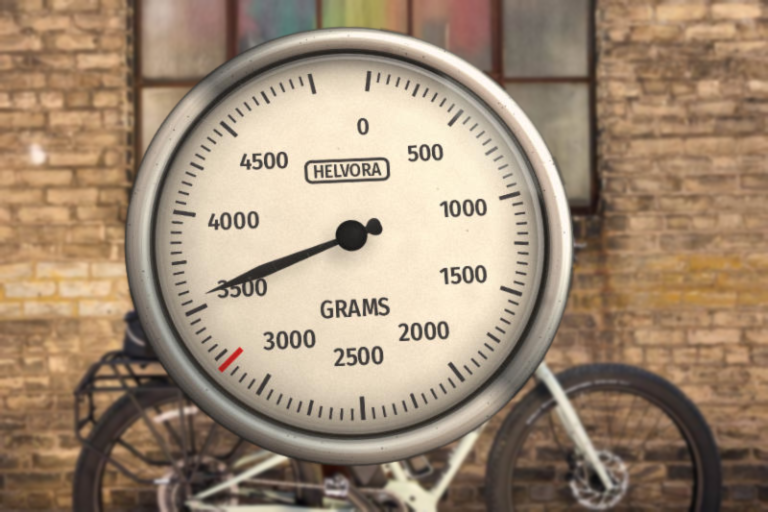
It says 3550 g
